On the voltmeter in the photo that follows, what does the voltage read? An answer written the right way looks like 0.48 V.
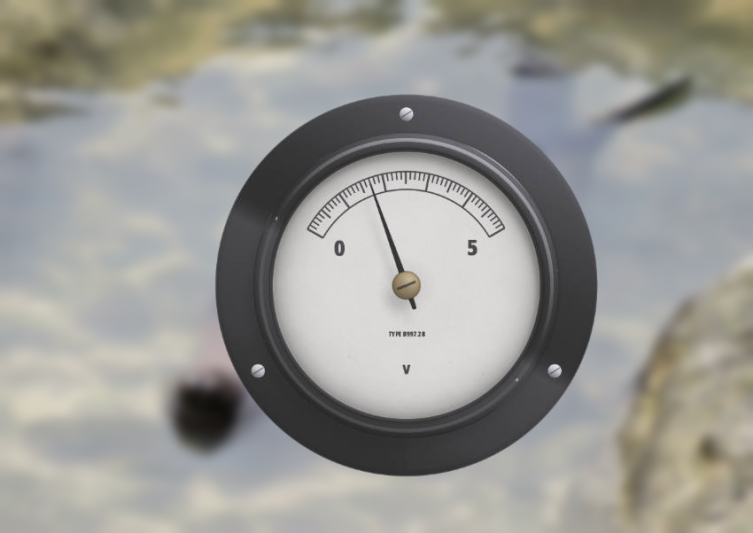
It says 1.7 V
